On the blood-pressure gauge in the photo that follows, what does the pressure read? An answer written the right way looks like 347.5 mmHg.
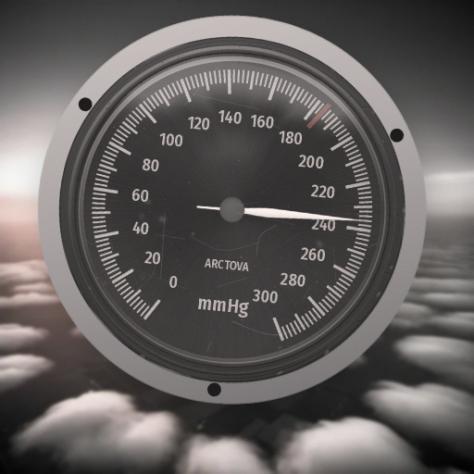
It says 236 mmHg
